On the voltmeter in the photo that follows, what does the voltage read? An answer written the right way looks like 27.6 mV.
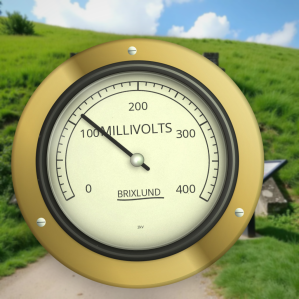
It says 115 mV
